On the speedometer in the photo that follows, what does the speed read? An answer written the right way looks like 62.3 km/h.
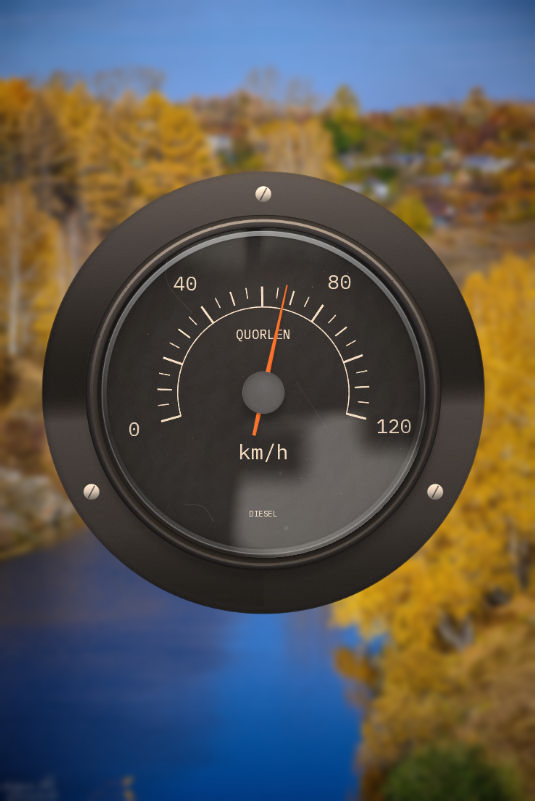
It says 67.5 km/h
